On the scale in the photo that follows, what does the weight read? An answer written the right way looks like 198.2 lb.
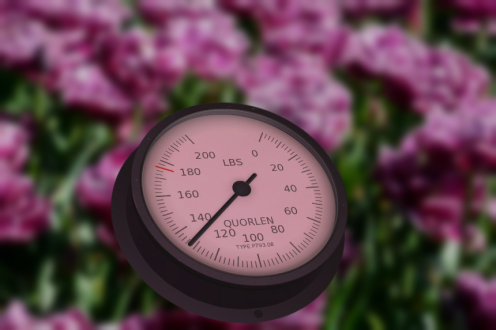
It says 132 lb
